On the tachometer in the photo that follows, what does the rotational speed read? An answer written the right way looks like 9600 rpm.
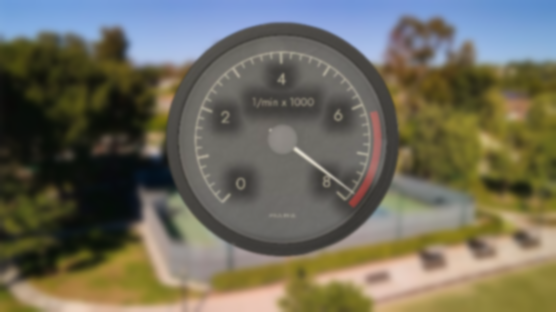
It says 7800 rpm
